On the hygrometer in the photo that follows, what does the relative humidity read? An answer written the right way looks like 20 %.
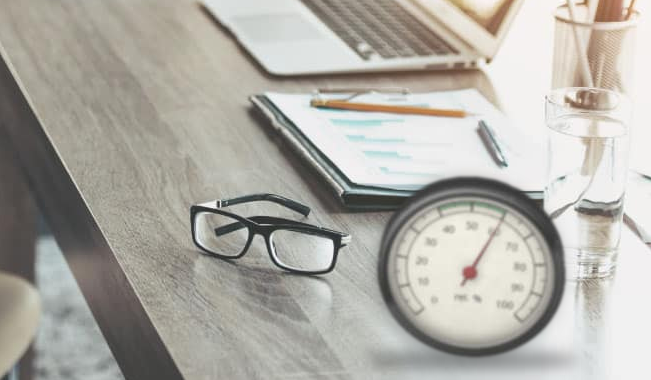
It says 60 %
